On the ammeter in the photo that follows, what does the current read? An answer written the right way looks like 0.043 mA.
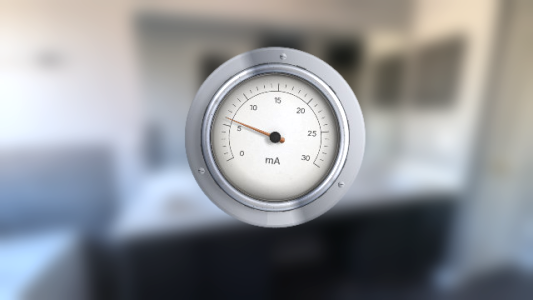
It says 6 mA
